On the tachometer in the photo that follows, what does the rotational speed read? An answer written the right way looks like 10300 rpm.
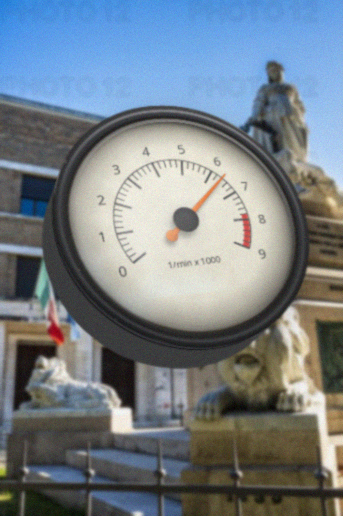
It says 6400 rpm
